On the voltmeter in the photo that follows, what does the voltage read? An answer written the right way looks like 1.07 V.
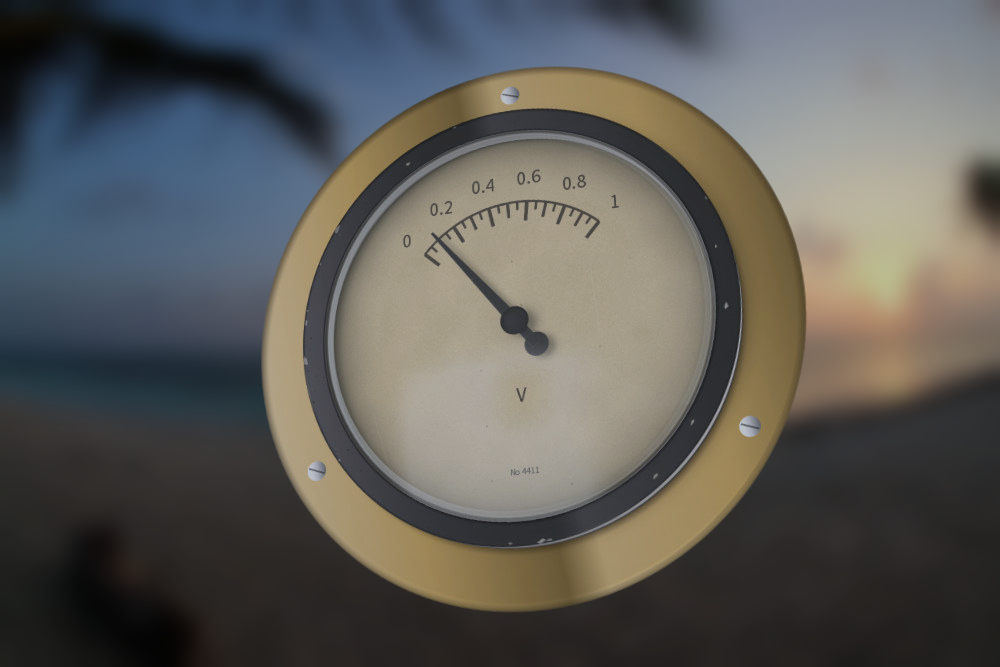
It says 0.1 V
